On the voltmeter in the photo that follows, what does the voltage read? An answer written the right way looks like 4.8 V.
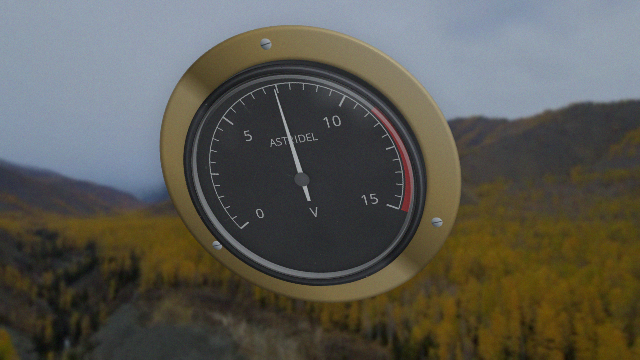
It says 7.5 V
